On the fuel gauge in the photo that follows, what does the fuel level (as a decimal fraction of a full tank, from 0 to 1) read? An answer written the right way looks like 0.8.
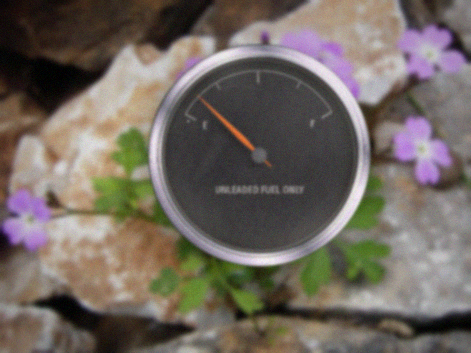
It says 0.125
